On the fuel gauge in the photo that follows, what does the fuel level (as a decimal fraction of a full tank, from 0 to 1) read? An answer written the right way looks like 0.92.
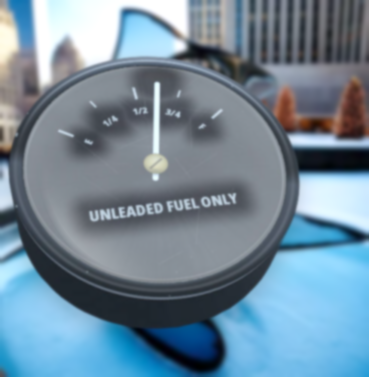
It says 0.625
